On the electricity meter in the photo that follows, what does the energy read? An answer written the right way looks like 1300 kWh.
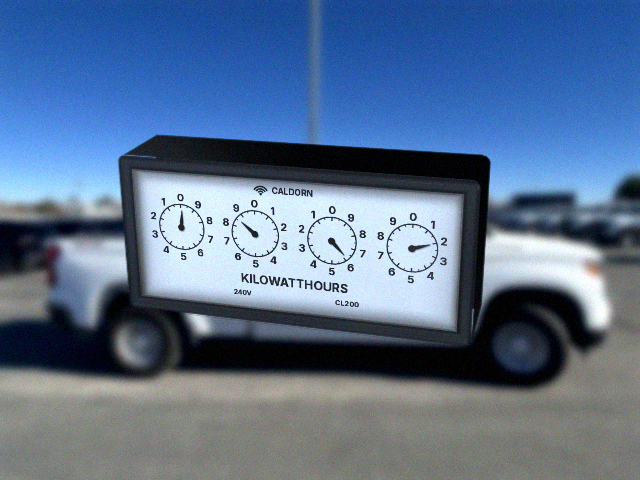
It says 9862 kWh
